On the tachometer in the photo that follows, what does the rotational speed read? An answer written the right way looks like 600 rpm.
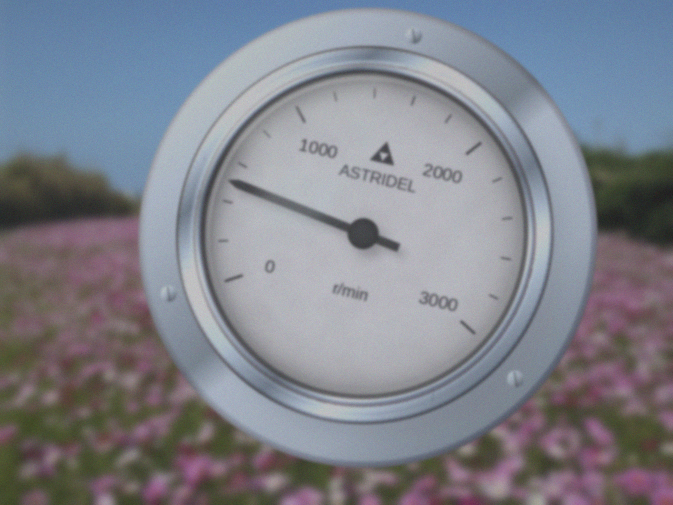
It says 500 rpm
